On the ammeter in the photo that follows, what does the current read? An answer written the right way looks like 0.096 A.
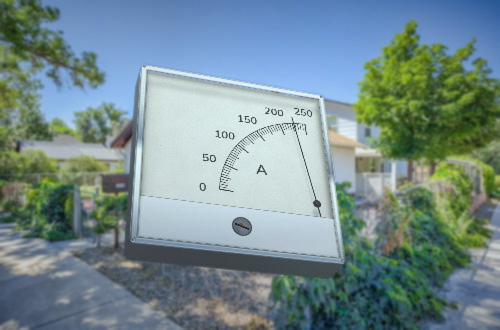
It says 225 A
